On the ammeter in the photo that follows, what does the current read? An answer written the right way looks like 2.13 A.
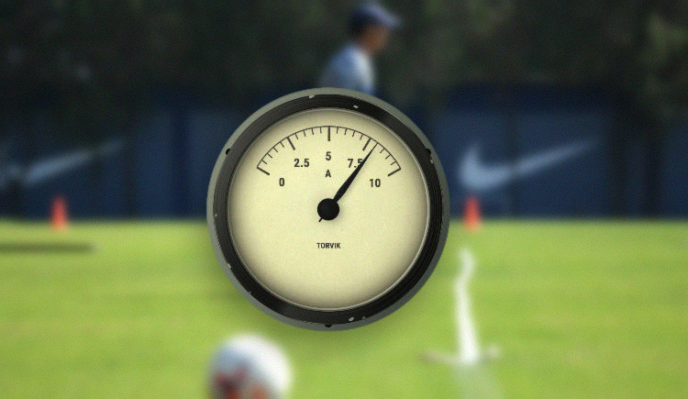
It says 8 A
